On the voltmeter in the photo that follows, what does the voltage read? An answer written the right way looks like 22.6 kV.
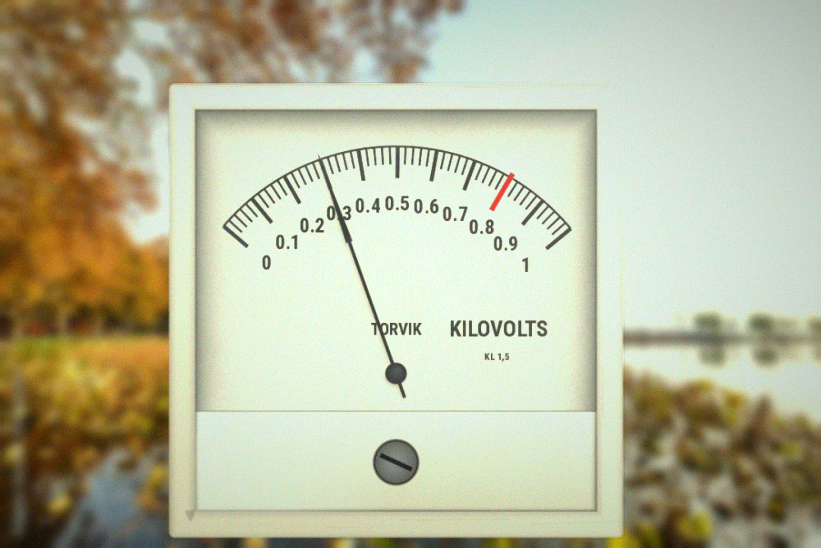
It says 0.3 kV
